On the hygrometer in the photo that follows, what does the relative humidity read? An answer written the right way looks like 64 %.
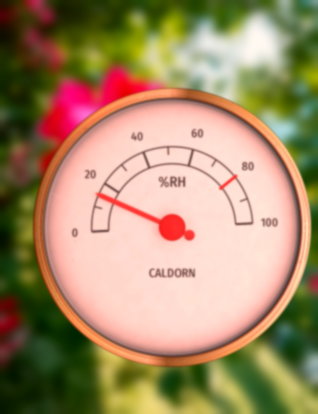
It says 15 %
